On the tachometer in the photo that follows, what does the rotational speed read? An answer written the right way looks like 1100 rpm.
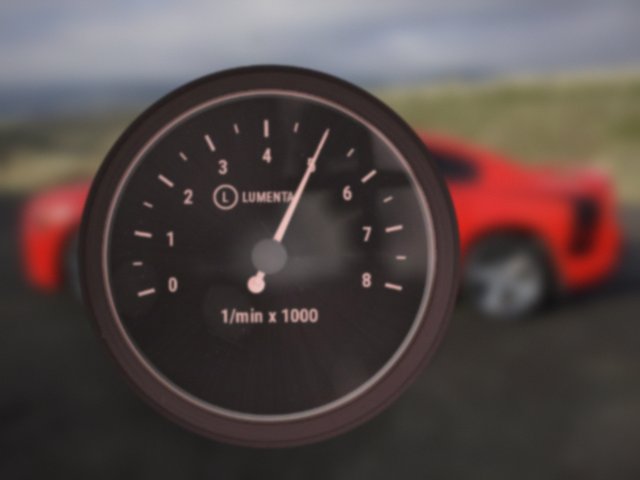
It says 5000 rpm
